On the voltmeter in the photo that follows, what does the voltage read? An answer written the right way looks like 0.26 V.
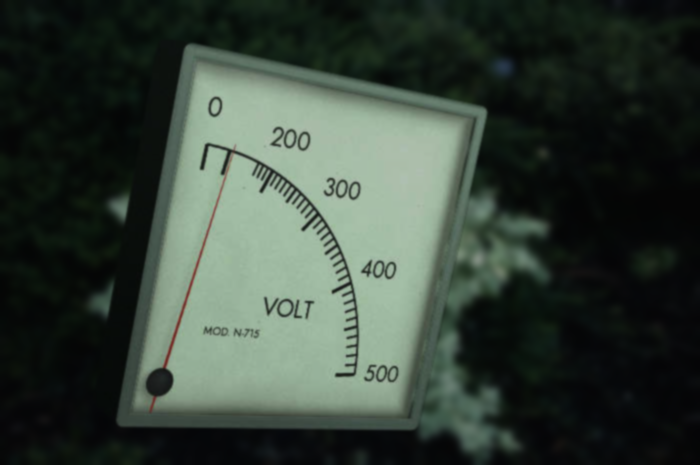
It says 100 V
